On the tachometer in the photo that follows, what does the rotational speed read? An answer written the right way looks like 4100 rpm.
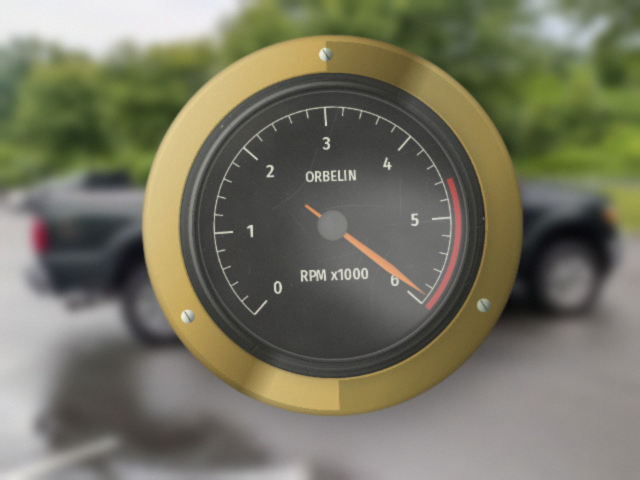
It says 5900 rpm
